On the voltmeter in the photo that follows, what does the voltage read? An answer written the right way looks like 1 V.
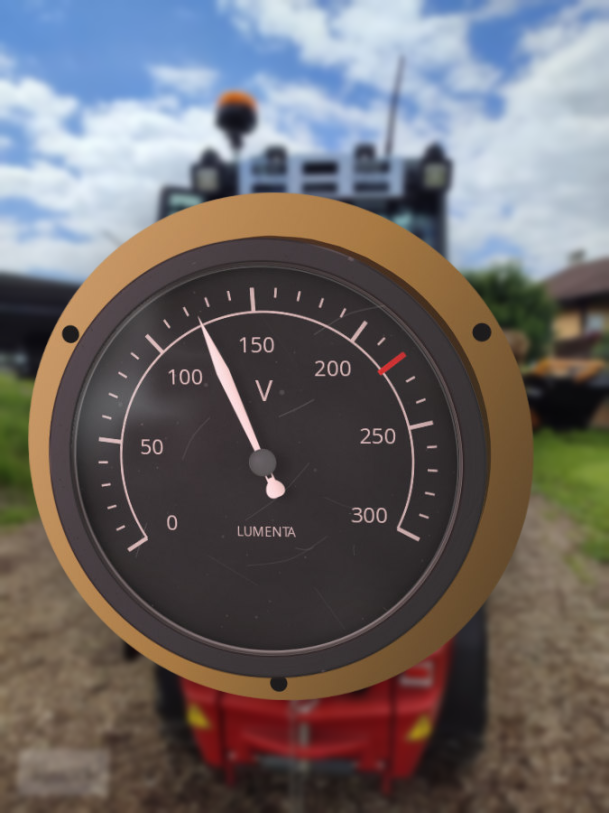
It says 125 V
